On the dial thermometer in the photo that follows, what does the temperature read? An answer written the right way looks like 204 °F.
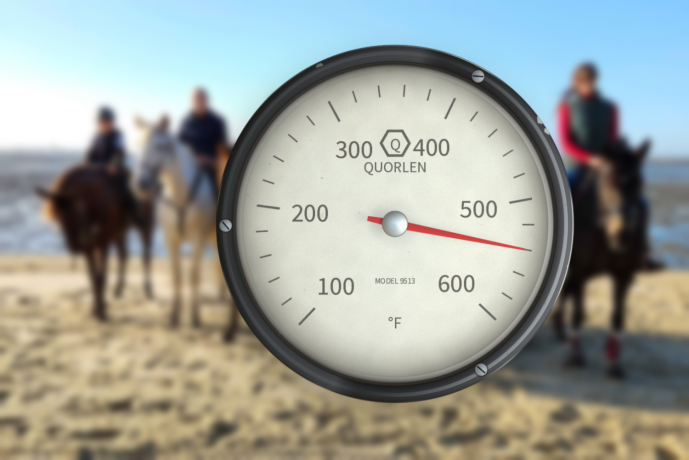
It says 540 °F
